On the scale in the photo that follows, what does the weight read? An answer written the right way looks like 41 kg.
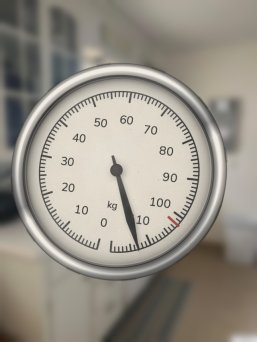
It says 113 kg
